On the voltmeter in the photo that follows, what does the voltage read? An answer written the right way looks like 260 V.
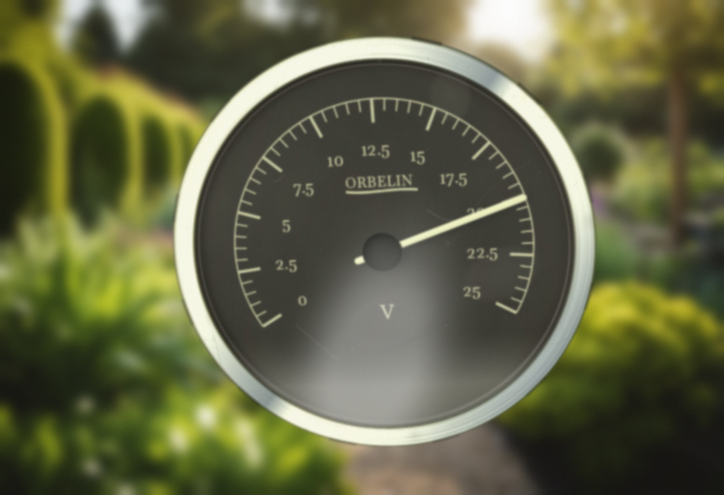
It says 20 V
